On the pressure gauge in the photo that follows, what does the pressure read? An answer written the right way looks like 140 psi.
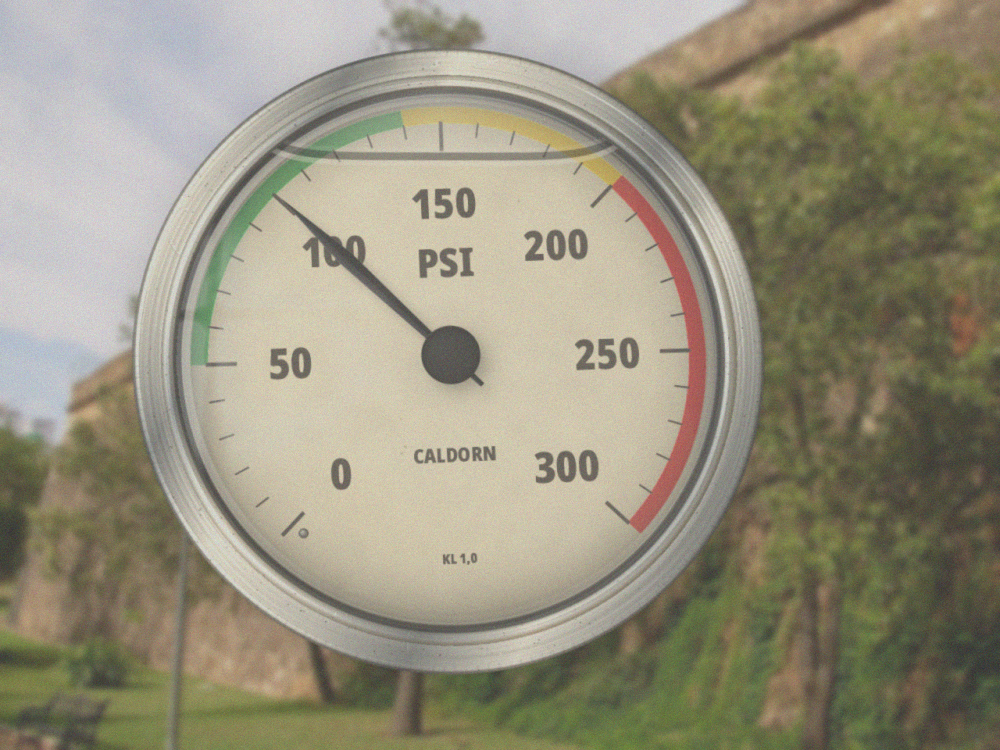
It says 100 psi
